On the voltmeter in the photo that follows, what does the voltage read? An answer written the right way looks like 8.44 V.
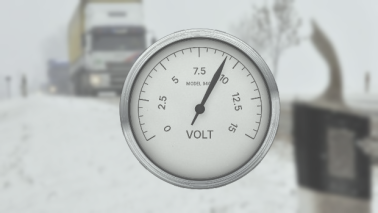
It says 9.25 V
